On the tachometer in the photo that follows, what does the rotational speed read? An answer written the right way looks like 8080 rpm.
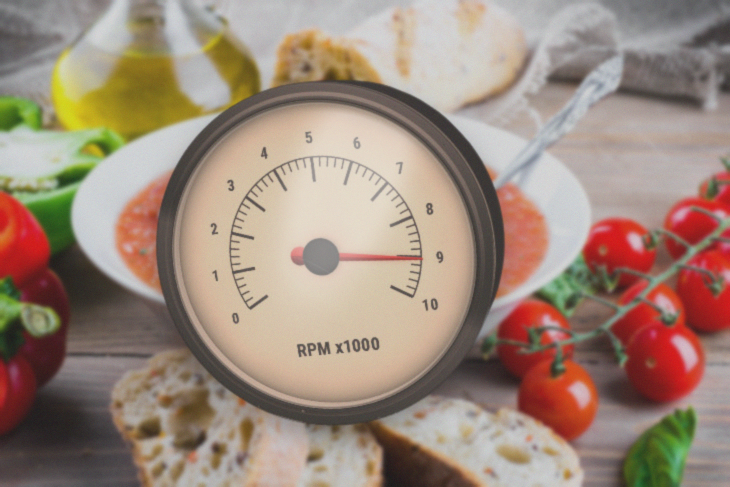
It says 9000 rpm
